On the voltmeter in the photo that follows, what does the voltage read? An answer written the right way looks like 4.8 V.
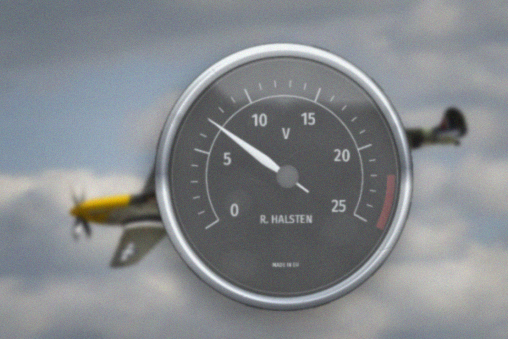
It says 7 V
